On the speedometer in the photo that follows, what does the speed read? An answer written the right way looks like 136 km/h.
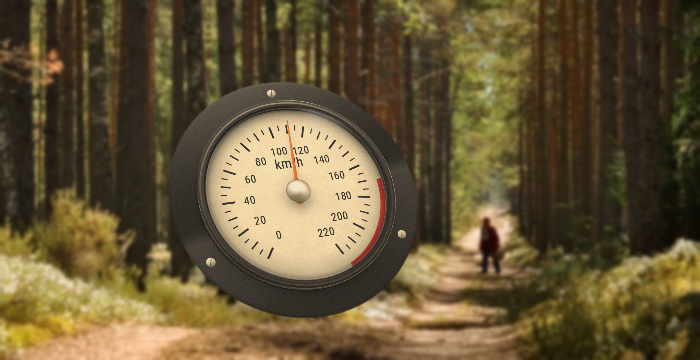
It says 110 km/h
